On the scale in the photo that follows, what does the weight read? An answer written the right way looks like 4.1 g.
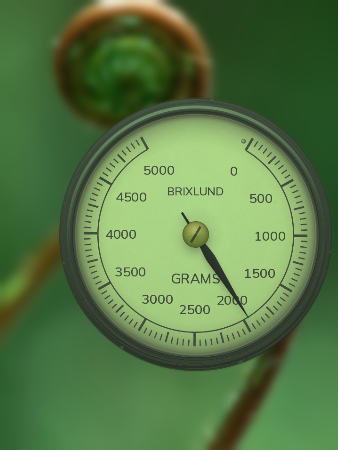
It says 1950 g
